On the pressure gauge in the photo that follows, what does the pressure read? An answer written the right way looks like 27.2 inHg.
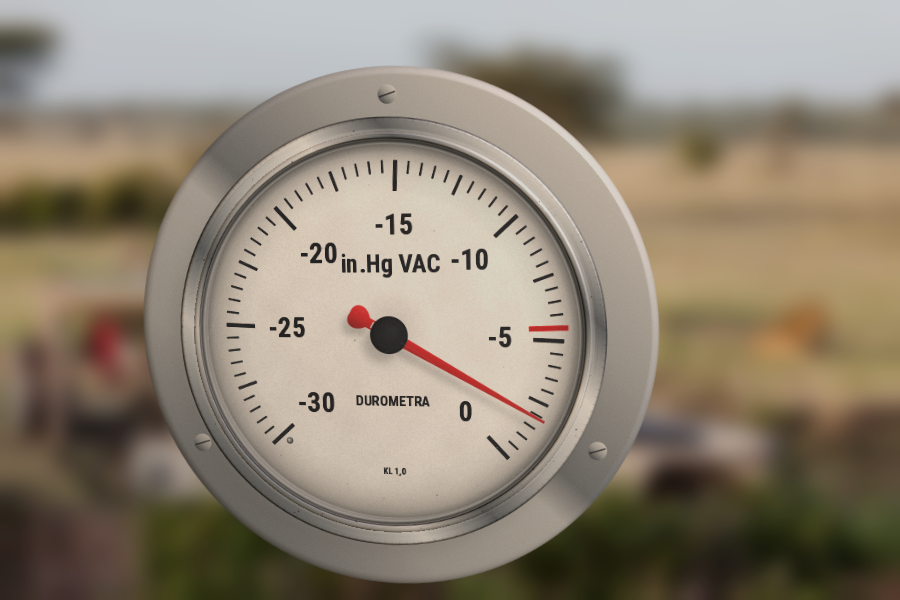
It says -2 inHg
